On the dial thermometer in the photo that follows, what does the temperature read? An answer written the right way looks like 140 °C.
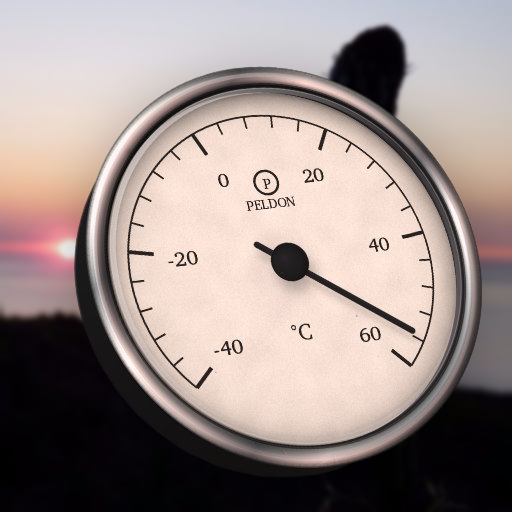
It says 56 °C
